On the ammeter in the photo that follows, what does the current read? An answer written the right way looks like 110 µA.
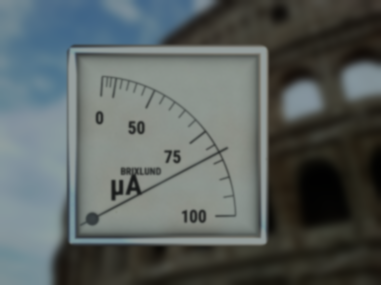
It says 82.5 µA
